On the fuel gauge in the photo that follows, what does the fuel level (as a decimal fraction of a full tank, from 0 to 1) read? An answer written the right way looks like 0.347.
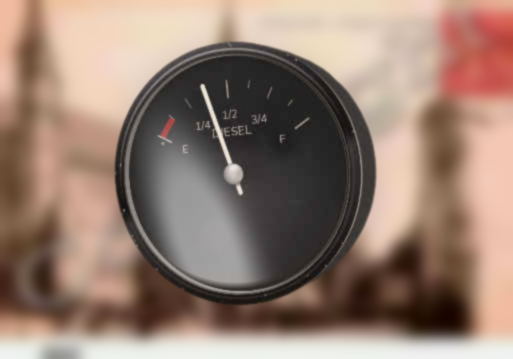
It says 0.375
